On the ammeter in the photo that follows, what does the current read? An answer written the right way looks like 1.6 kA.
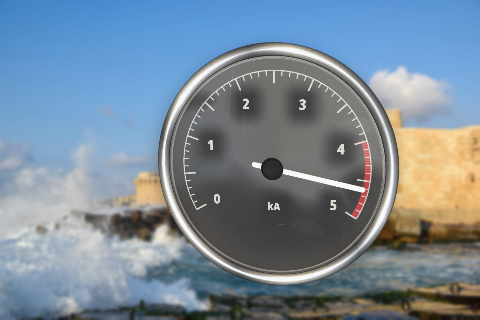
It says 4.6 kA
